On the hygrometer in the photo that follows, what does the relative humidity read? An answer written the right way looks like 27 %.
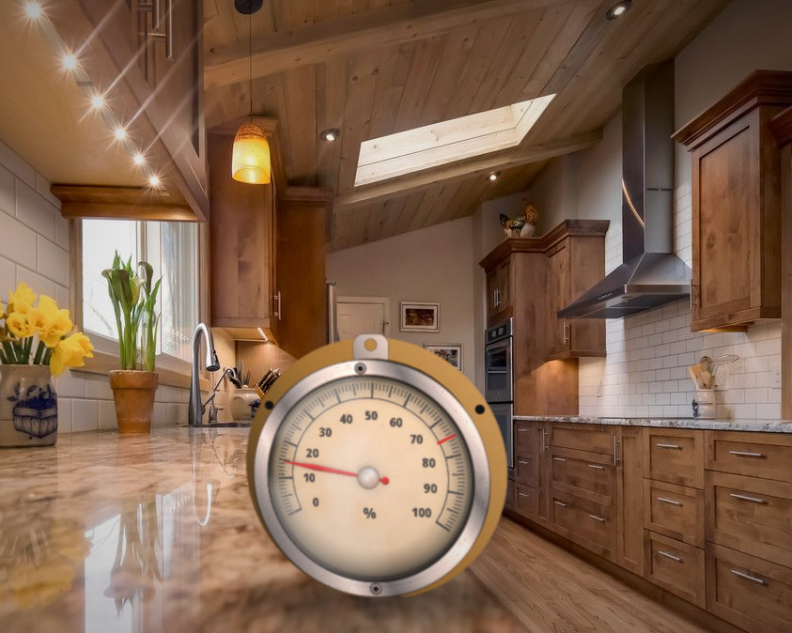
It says 15 %
